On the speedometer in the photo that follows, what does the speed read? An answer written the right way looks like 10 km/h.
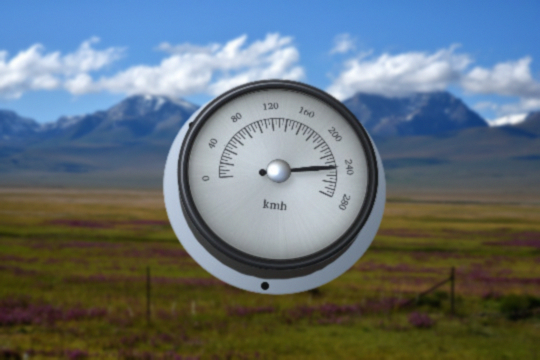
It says 240 km/h
